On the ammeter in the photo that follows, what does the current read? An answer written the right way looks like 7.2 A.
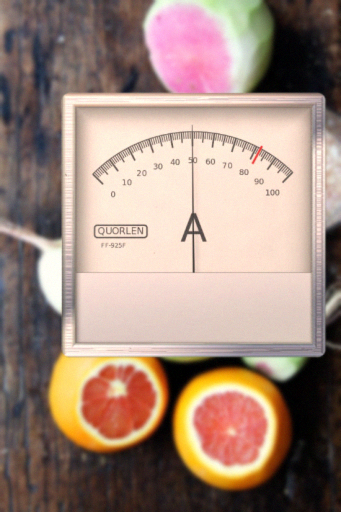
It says 50 A
